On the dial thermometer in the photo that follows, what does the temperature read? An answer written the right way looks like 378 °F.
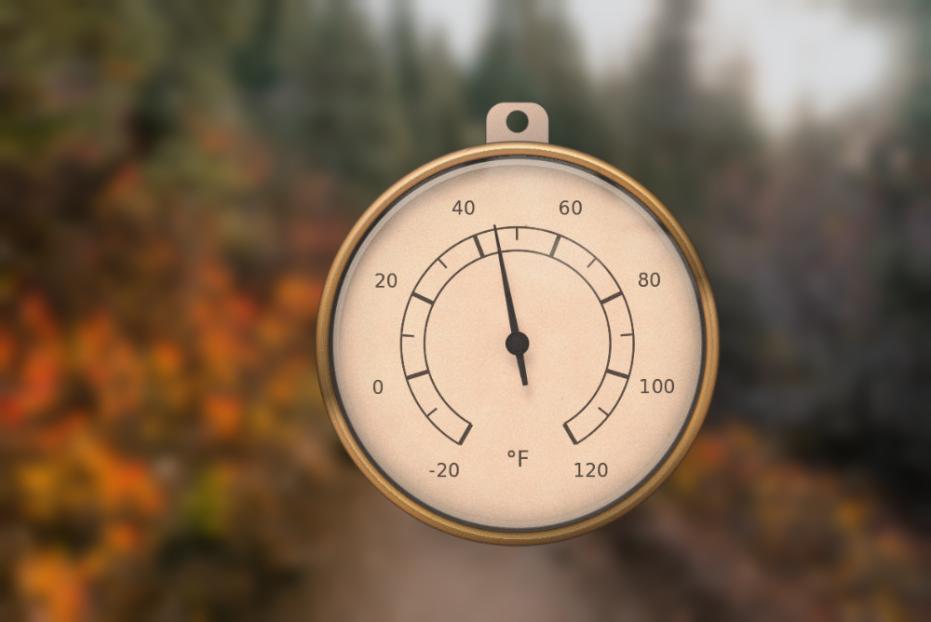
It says 45 °F
